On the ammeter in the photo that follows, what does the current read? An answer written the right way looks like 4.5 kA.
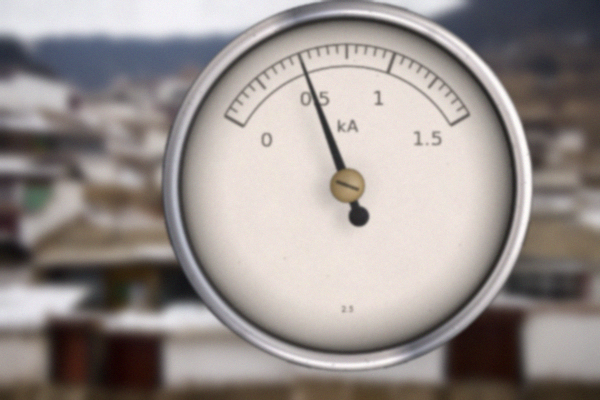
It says 0.5 kA
